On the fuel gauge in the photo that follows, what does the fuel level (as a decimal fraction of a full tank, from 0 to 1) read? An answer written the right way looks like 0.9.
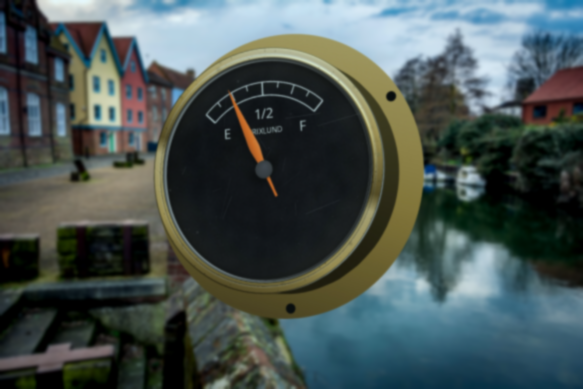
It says 0.25
